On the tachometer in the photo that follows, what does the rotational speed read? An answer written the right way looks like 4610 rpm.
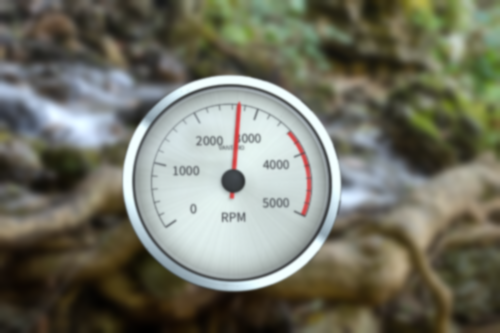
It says 2700 rpm
